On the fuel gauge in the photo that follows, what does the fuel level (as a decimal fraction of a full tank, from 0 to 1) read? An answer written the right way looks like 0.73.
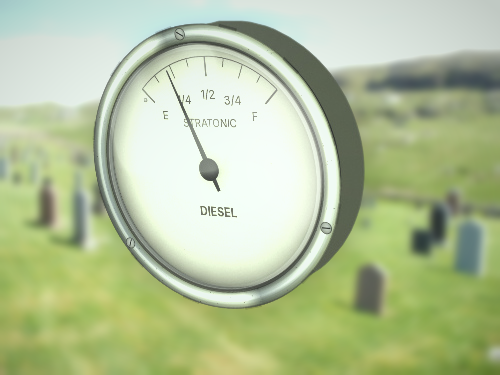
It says 0.25
